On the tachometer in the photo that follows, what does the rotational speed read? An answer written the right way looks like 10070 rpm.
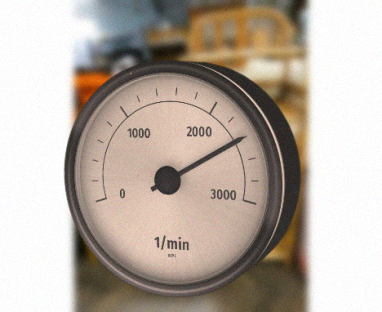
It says 2400 rpm
